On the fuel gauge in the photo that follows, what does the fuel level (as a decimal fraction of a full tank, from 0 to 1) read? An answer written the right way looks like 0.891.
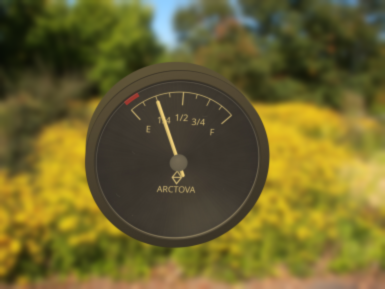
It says 0.25
